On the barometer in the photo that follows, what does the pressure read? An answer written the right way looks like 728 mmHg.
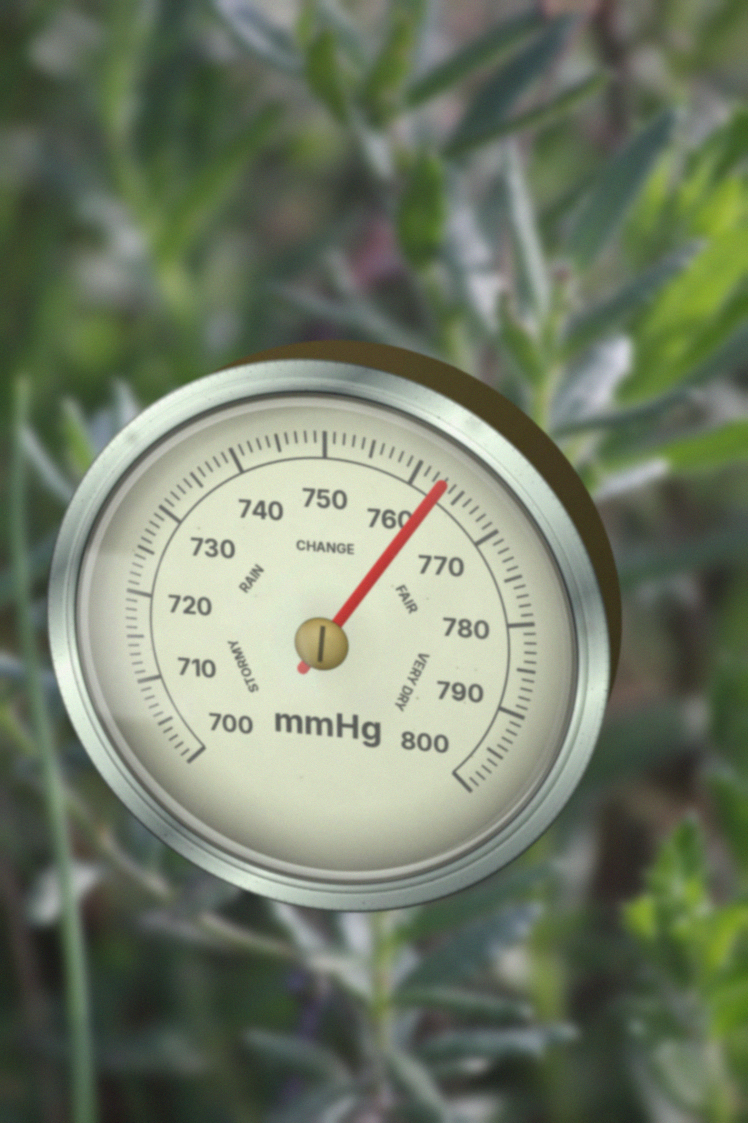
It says 763 mmHg
